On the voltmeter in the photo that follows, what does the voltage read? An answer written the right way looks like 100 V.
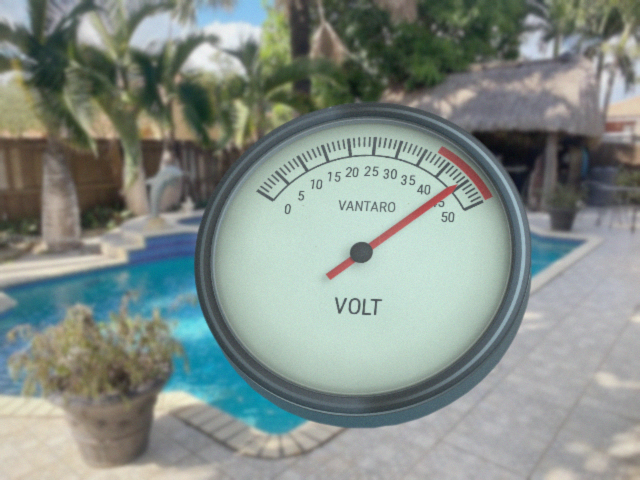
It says 45 V
